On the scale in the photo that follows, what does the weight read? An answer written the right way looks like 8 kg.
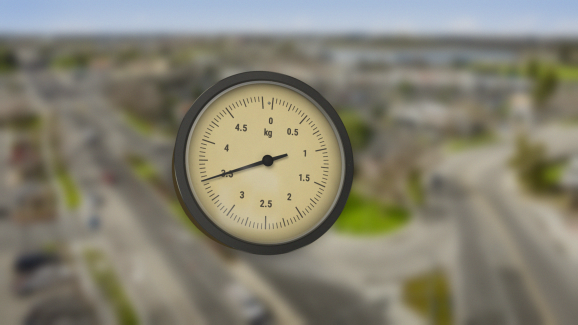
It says 3.5 kg
